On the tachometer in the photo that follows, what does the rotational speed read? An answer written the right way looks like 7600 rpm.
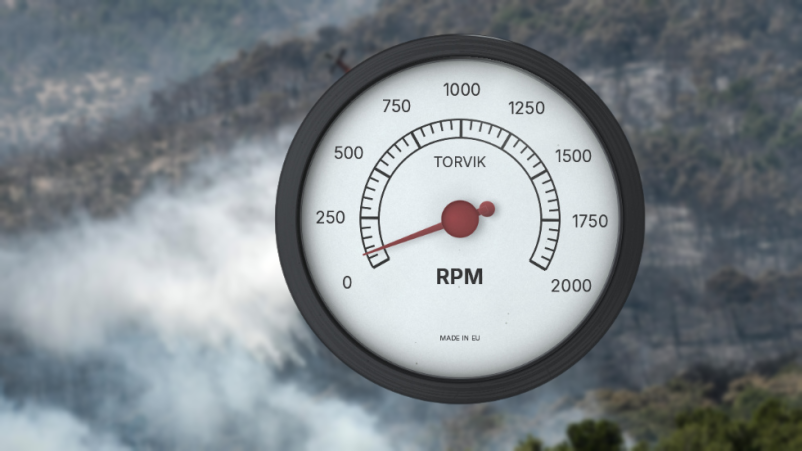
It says 75 rpm
